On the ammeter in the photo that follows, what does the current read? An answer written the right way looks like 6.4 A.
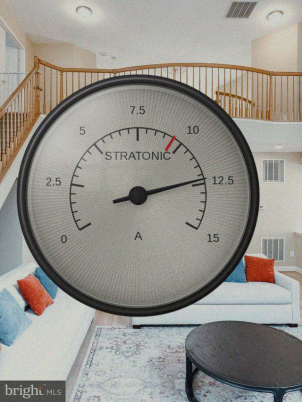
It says 12.25 A
